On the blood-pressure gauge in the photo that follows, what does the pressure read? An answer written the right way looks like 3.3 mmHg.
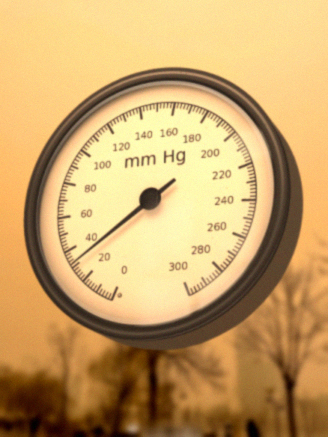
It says 30 mmHg
